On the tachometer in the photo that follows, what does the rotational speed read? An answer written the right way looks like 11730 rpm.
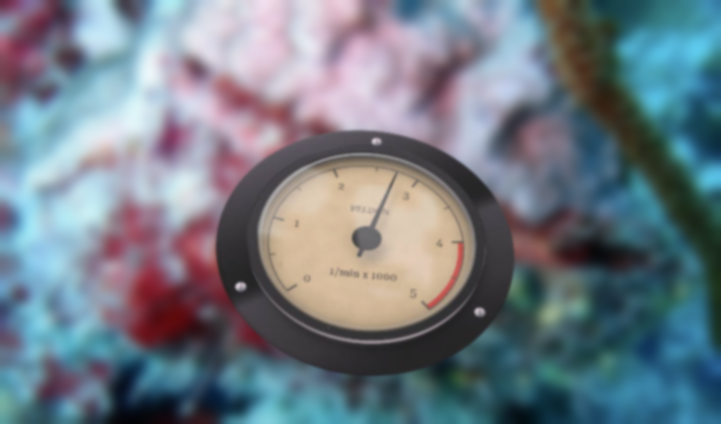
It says 2750 rpm
